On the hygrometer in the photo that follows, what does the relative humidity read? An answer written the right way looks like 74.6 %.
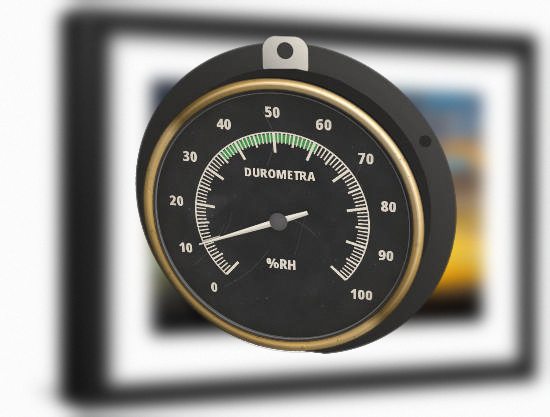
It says 10 %
